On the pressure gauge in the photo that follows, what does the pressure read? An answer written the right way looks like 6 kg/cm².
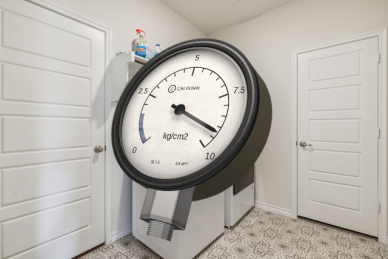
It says 9.25 kg/cm²
